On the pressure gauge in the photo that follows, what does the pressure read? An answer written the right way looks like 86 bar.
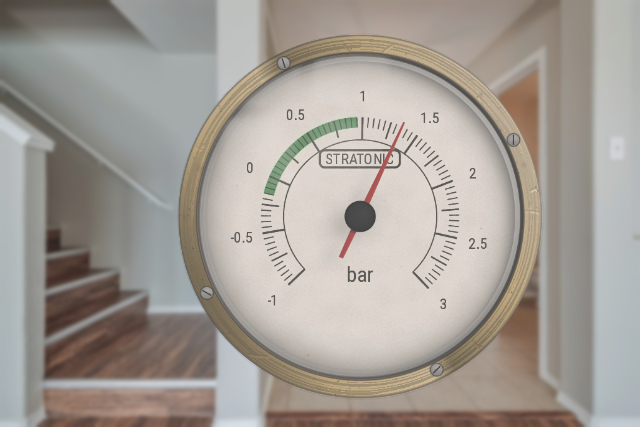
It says 1.35 bar
